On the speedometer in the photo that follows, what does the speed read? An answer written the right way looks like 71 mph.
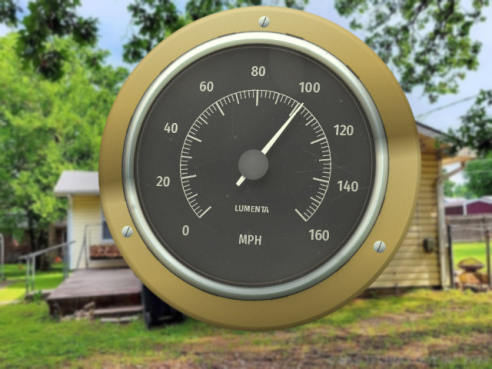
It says 102 mph
